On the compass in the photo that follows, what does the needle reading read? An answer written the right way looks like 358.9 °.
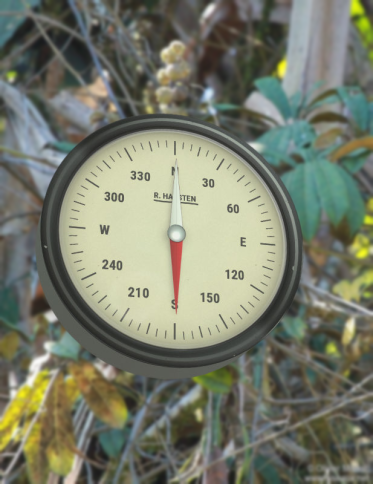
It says 180 °
